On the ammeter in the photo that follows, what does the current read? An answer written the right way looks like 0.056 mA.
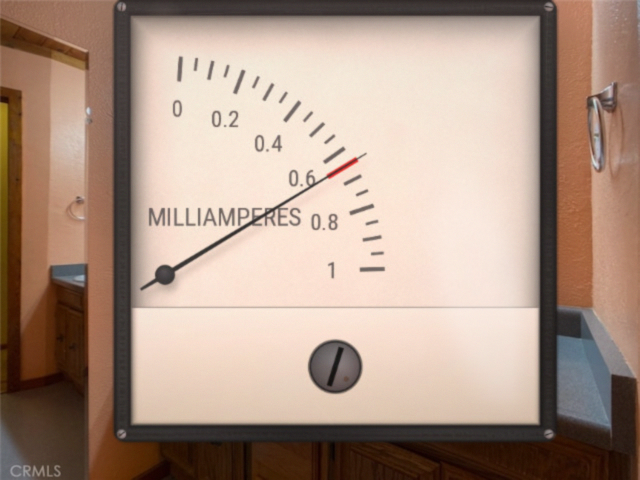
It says 0.65 mA
